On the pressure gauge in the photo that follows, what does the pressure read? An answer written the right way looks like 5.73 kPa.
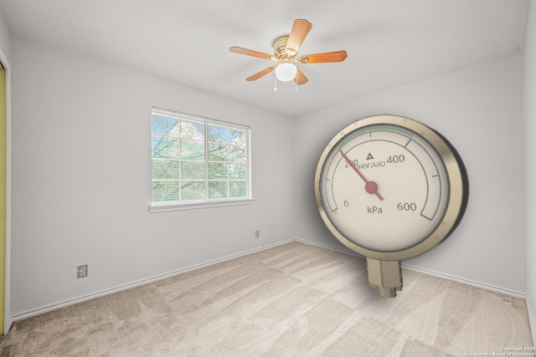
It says 200 kPa
